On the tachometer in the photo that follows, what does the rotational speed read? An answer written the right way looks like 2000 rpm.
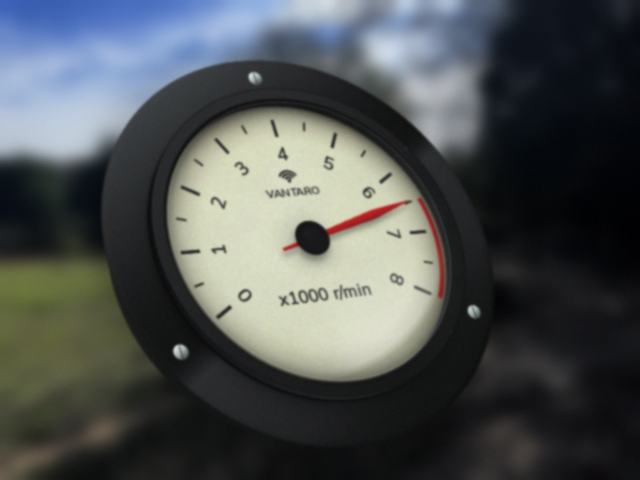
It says 6500 rpm
